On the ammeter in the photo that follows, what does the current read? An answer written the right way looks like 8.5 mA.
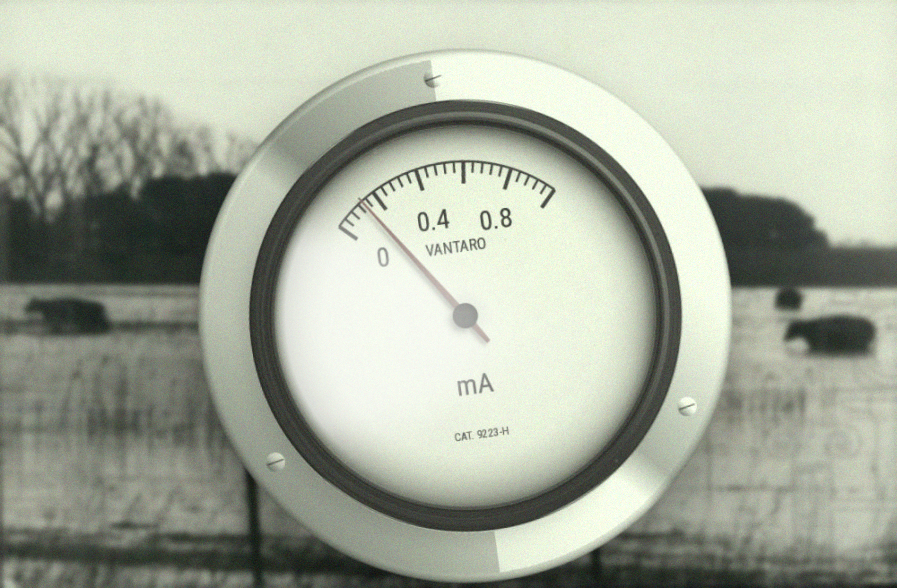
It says 0.14 mA
